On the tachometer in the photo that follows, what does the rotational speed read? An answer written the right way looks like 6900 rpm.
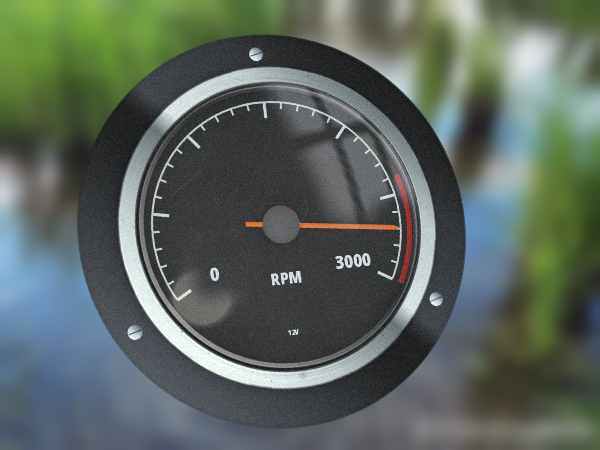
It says 2700 rpm
